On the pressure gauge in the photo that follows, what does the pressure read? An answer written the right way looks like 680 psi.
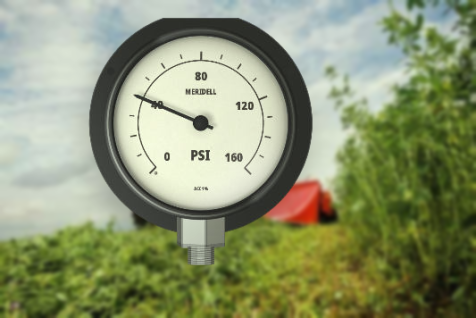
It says 40 psi
